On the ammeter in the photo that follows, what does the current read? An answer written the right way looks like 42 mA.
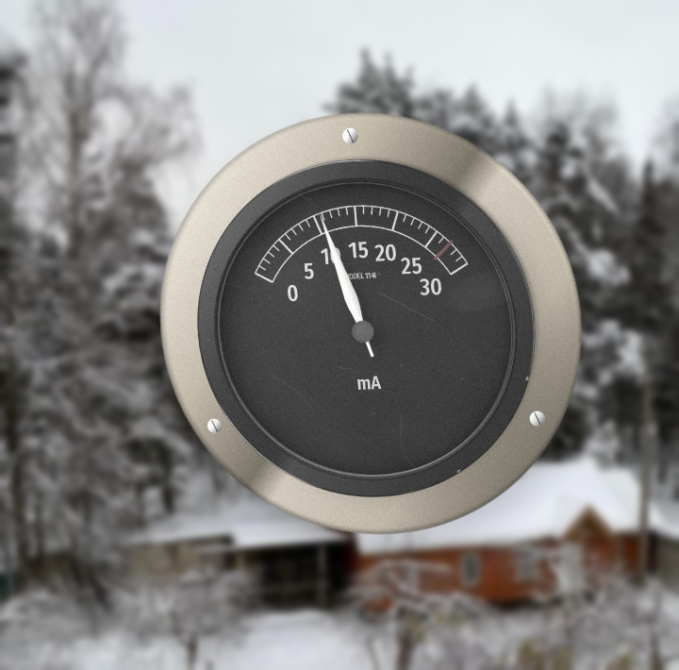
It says 11 mA
